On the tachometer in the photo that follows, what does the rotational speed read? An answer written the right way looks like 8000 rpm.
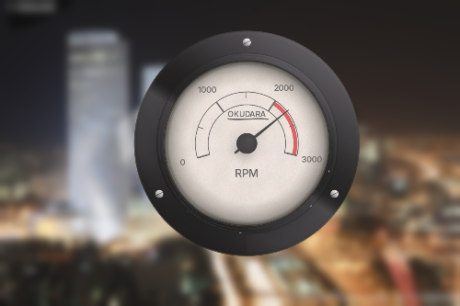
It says 2250 rpm
